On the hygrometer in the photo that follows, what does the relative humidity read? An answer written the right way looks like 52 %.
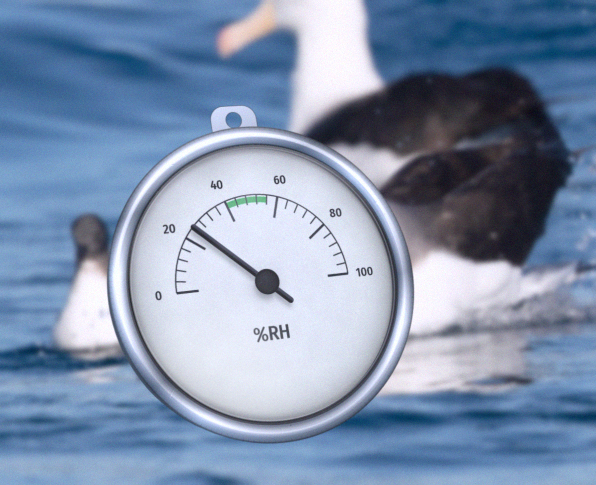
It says 24 %
